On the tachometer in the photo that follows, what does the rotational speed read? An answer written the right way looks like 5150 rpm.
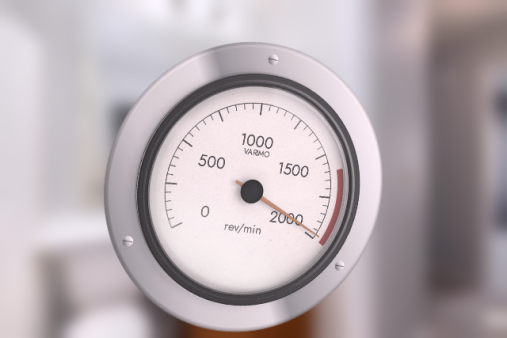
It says 1975 rpm
